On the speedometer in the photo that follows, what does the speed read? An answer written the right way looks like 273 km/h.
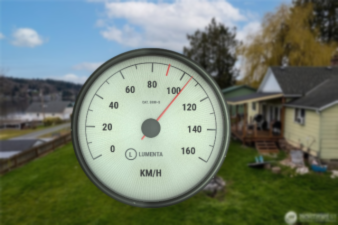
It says 105 km/h
